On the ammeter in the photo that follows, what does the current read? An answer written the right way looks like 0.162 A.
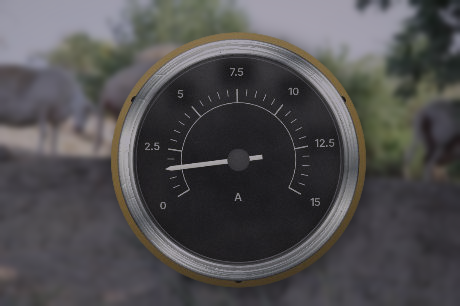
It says 1.5 A
